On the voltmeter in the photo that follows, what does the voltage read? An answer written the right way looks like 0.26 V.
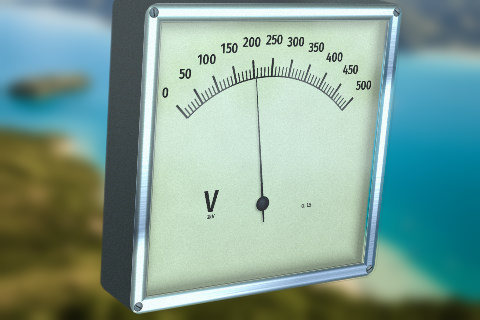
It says 200 V
